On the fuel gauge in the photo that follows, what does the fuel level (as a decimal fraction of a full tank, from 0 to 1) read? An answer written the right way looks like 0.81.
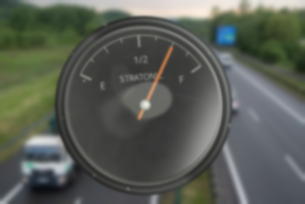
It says 0.75
